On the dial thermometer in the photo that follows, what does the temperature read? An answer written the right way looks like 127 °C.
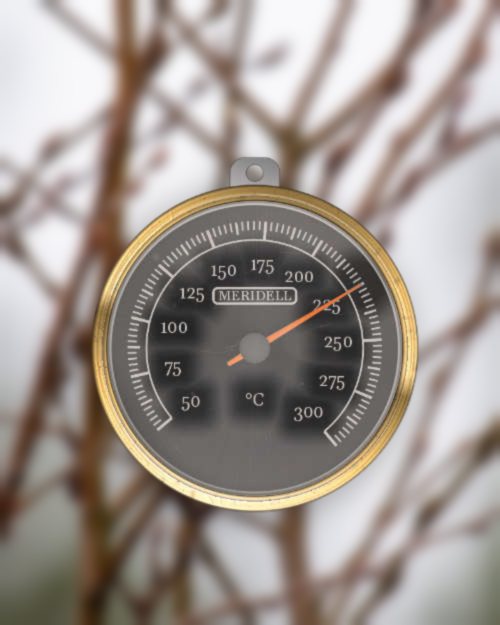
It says 225 °C
